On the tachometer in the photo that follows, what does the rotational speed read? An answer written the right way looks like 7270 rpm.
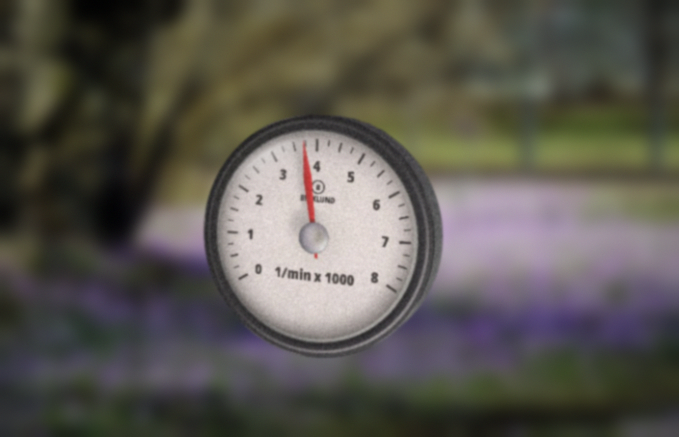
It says 3750 rpm
